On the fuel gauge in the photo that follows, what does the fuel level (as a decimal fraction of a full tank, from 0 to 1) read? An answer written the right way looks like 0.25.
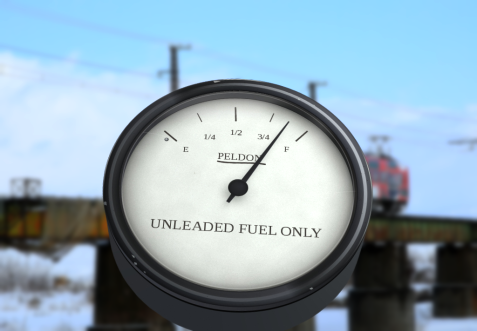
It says 0.875
